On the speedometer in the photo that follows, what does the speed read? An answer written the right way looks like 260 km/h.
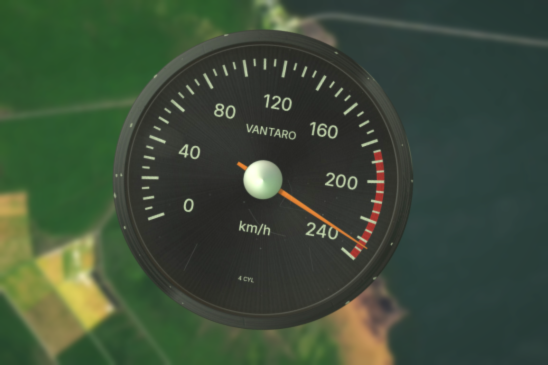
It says 232.5 km/h
